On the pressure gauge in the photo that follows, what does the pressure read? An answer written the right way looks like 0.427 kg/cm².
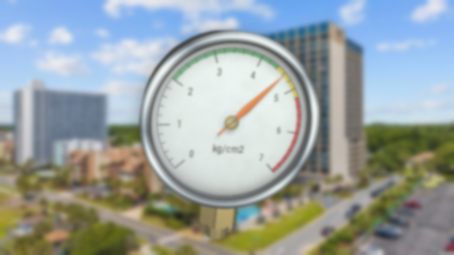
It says 4.6 kg/cm²
